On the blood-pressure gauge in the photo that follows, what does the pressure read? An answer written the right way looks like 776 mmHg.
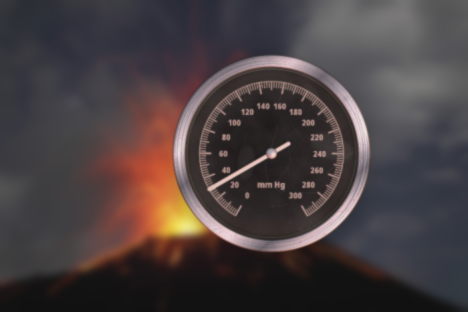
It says 30 mmHg
